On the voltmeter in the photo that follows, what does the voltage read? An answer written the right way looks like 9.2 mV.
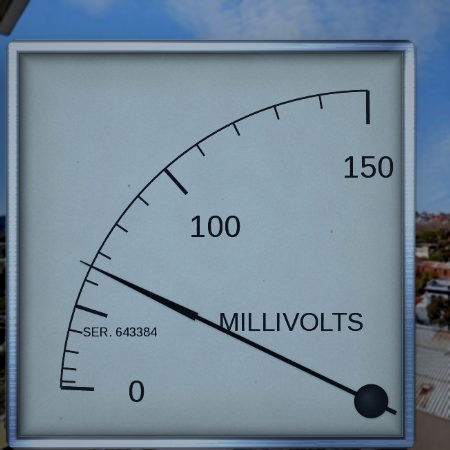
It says 65 mV
